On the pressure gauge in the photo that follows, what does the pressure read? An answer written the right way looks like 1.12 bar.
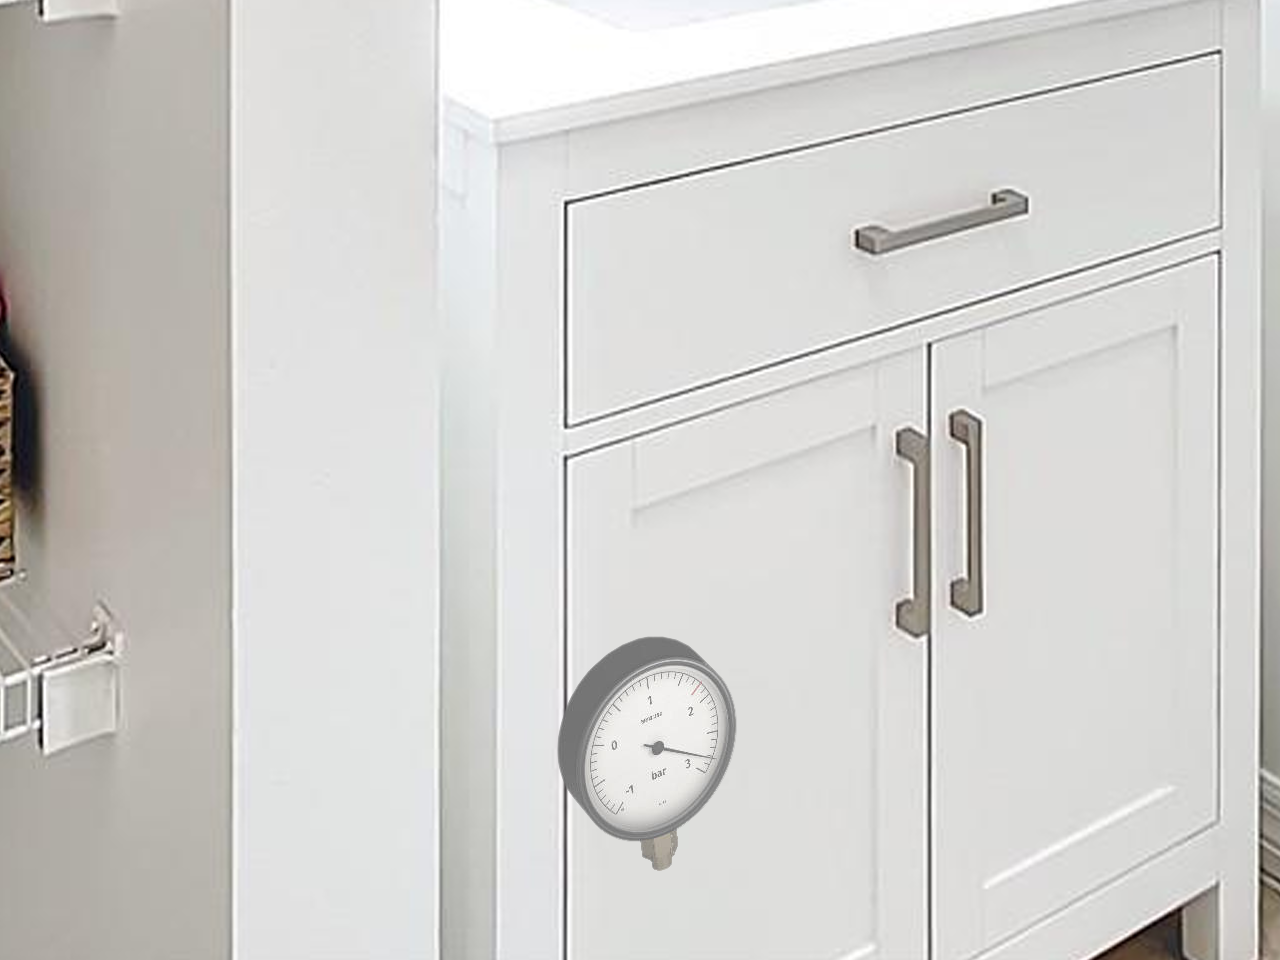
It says 2.8 bar
